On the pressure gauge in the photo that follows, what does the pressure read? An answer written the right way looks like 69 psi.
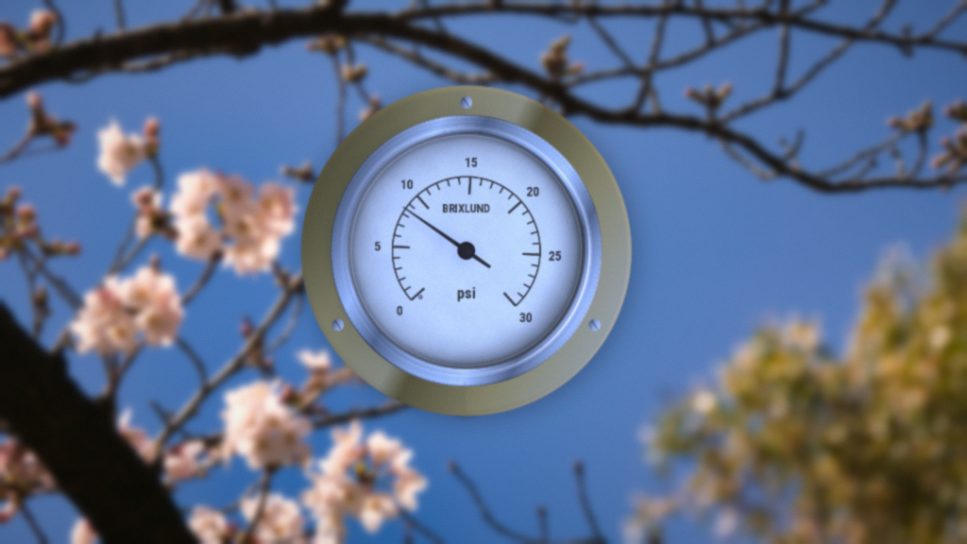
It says 8.5 psi
